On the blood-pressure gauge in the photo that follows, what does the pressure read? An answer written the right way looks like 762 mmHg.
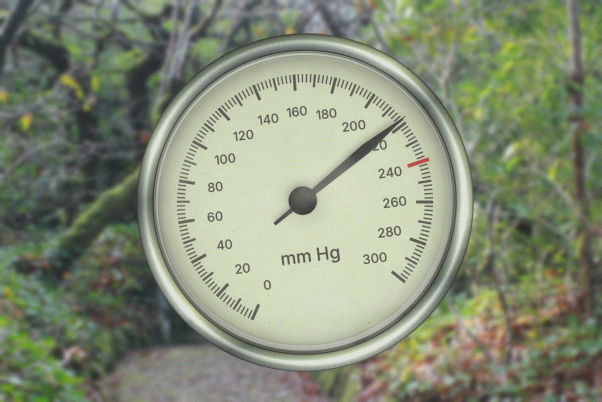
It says 218 mmHg
